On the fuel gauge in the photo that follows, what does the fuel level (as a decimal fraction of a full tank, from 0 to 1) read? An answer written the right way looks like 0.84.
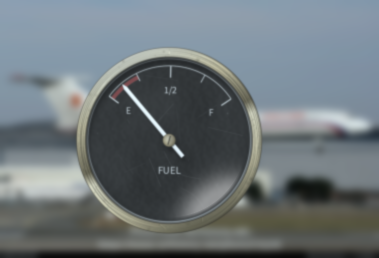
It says 0.125
